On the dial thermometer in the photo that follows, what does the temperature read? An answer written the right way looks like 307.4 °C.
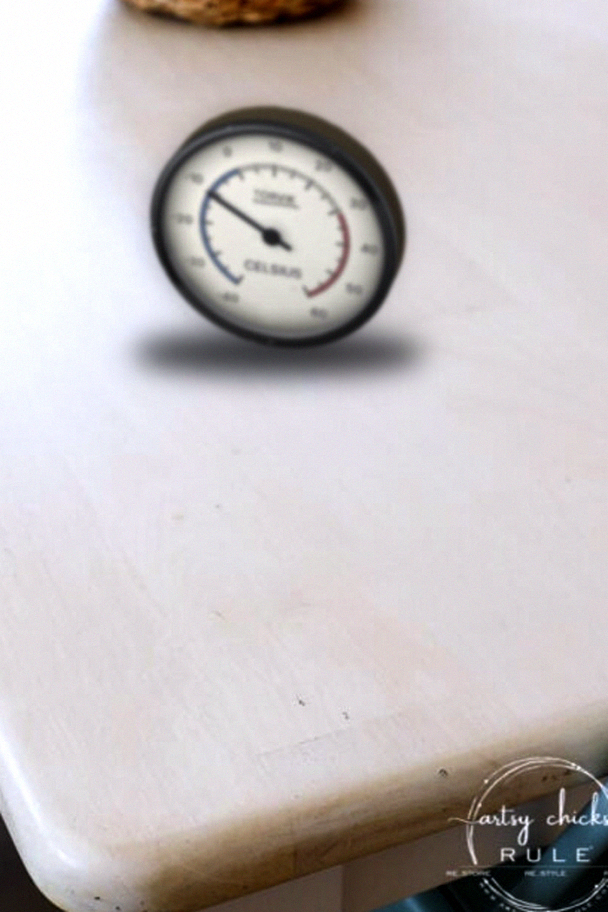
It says -10 °C
